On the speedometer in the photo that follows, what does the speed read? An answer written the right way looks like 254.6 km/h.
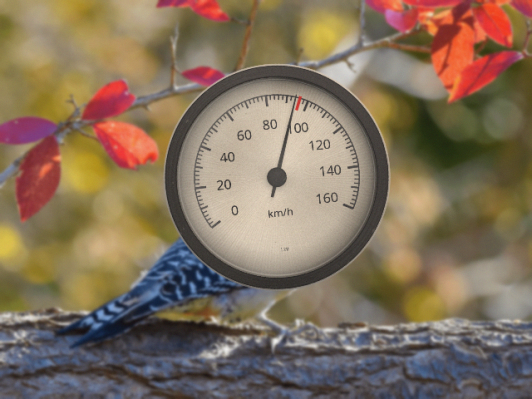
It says 94 km/h
